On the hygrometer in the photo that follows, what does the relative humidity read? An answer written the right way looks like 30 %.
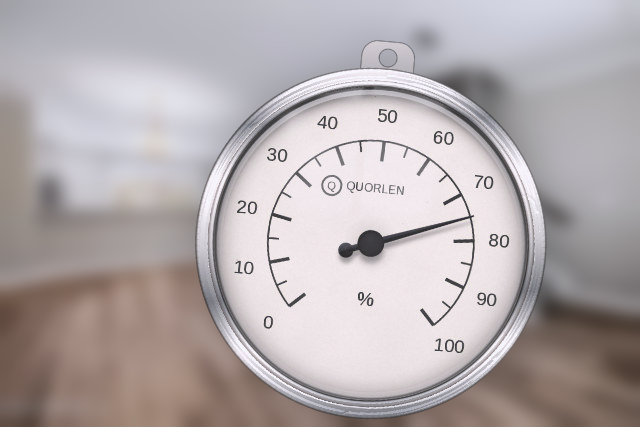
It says 75 %
